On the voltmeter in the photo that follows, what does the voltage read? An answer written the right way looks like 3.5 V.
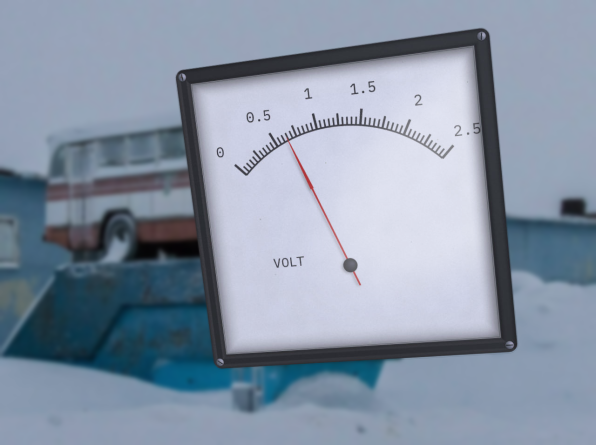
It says 0.65 V
